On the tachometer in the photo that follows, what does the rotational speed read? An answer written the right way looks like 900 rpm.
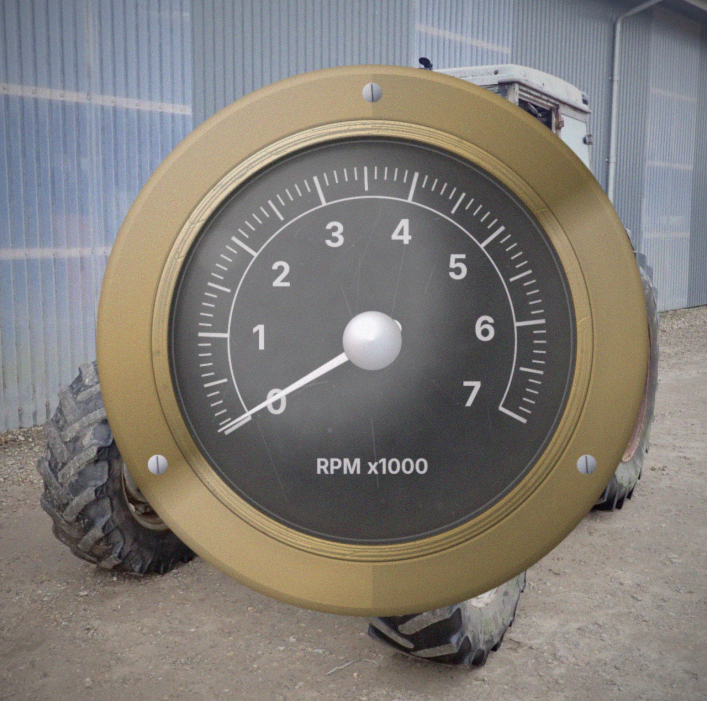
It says 50 rpm
